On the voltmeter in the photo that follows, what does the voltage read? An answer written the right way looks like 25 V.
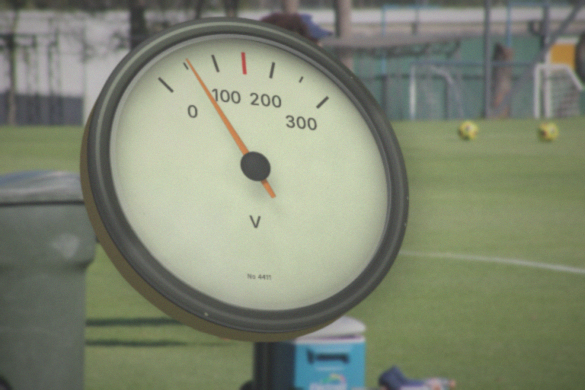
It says 50 V
